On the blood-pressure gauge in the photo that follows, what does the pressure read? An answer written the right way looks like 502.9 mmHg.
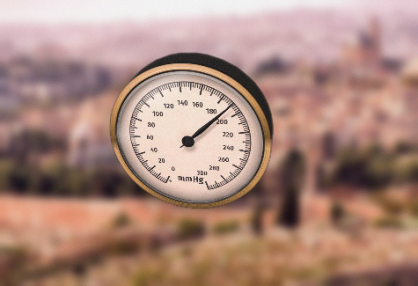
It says 190 mmHg
